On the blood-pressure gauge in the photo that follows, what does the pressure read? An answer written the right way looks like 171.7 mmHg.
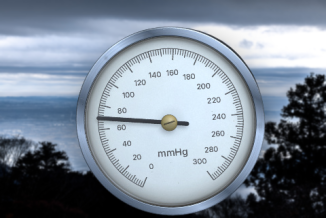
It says 70 mmHg
